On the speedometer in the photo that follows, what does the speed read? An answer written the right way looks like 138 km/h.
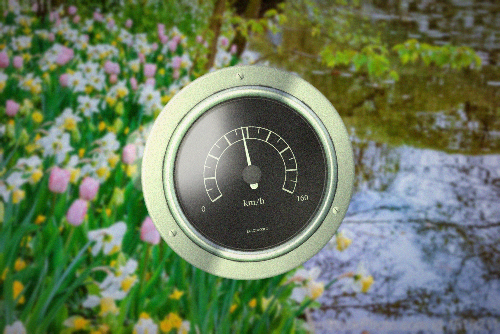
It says 75 km/h
